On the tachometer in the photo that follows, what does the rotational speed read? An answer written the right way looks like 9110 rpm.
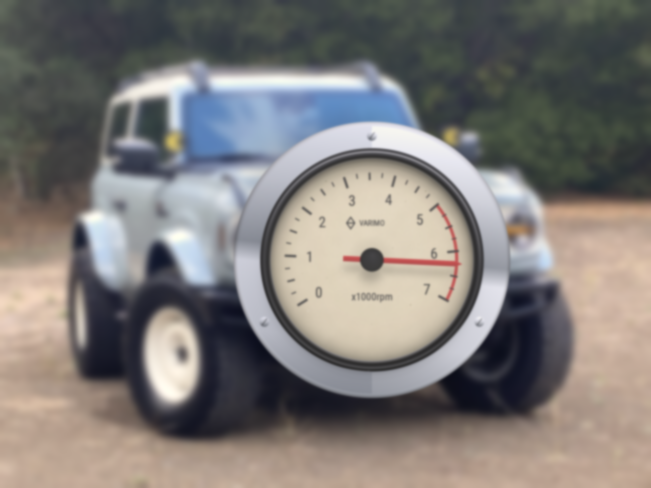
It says 6250 rpm
